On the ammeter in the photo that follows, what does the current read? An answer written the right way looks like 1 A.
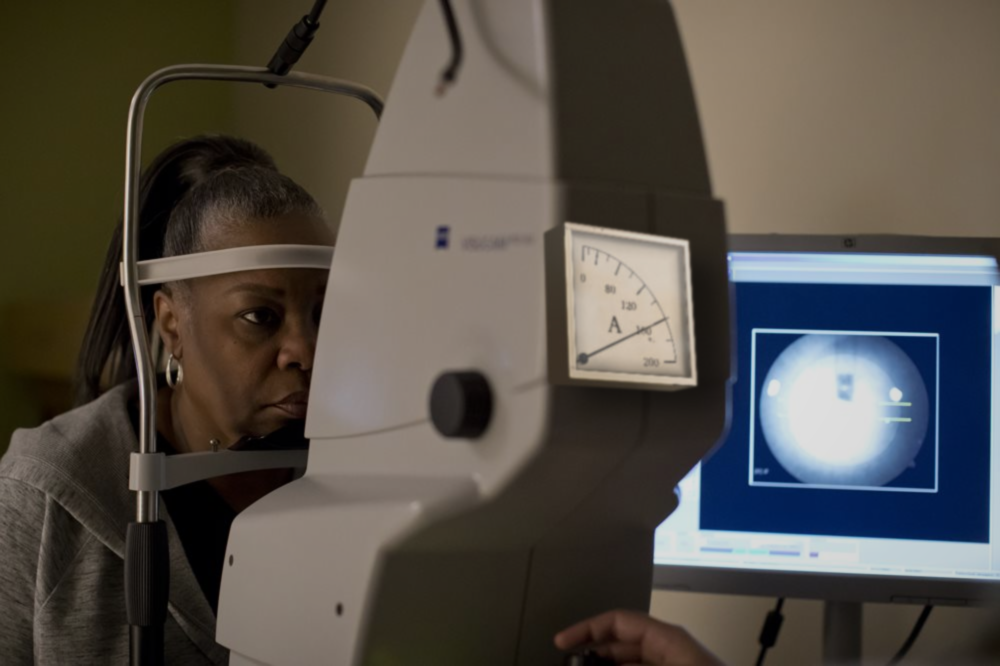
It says 160 A
